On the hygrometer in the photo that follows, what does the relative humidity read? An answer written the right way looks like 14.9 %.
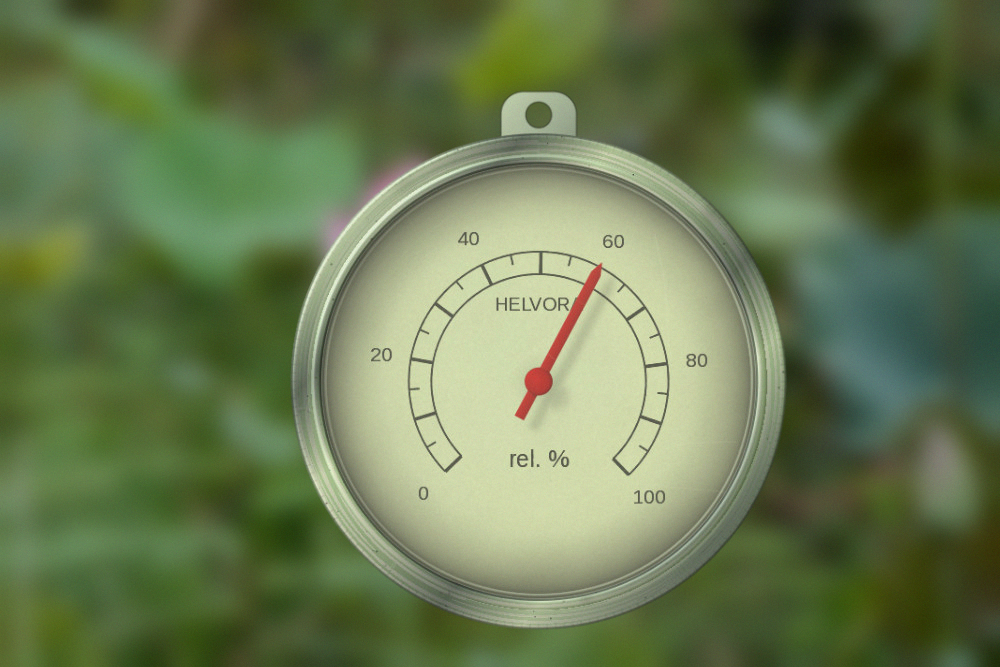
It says 60 %
